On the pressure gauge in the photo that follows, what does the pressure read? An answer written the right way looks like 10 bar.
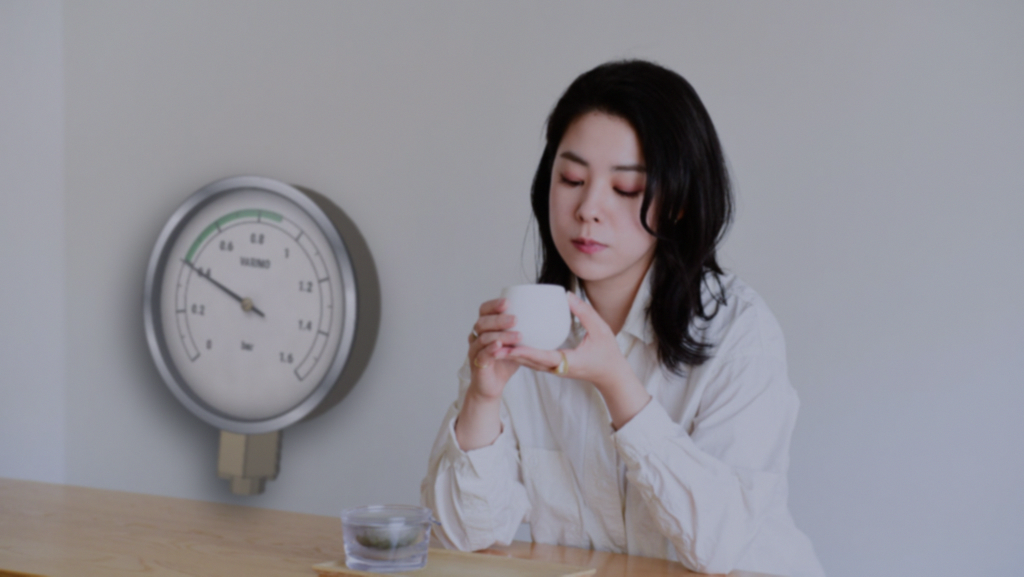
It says 0.4 bar
